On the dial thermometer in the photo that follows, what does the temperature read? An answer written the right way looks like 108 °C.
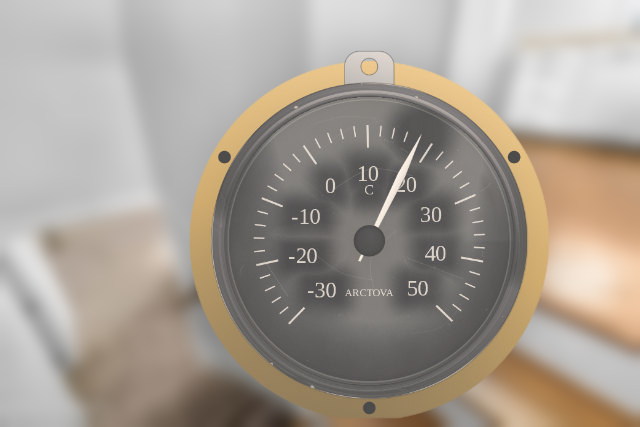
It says 18 °C
